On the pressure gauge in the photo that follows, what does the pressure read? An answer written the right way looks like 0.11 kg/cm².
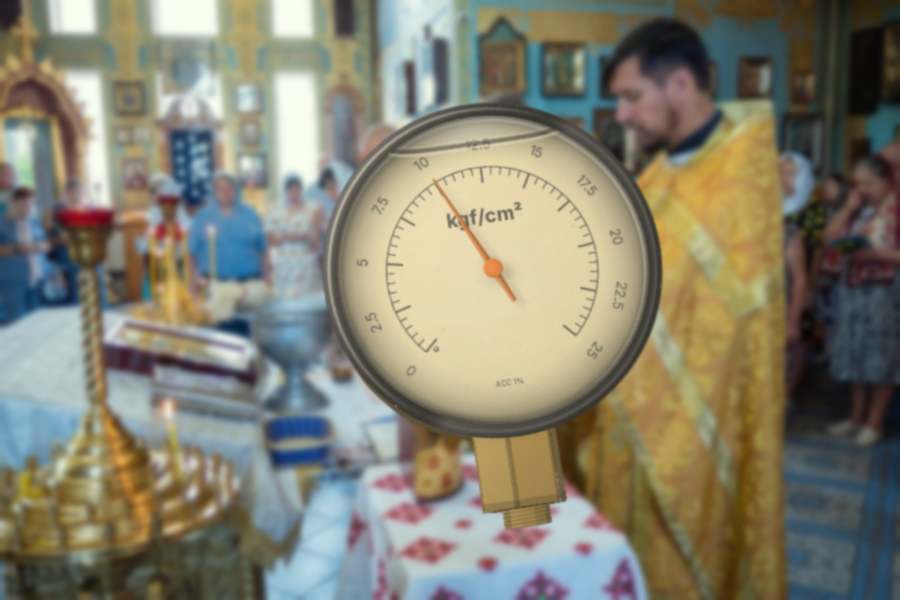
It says 10 kg/cm²
